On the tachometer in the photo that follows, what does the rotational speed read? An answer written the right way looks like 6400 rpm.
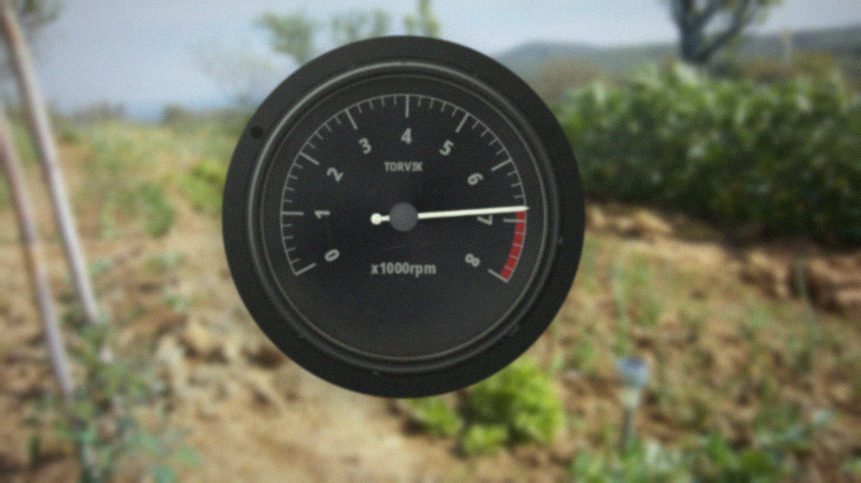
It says 6800 rpm
